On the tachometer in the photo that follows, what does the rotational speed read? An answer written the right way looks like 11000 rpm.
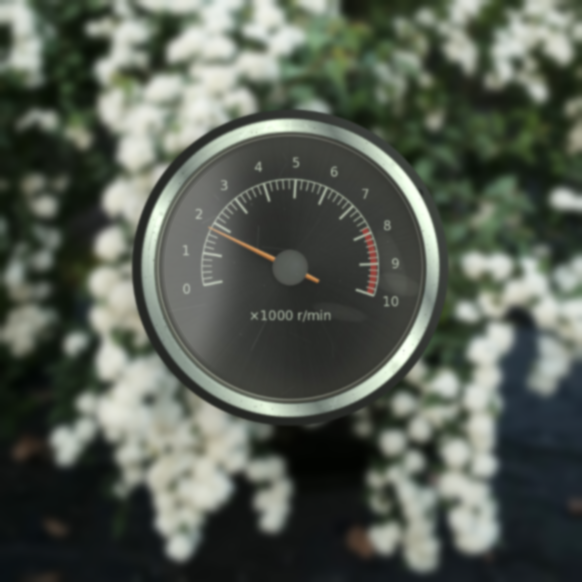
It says 1800 rpm
